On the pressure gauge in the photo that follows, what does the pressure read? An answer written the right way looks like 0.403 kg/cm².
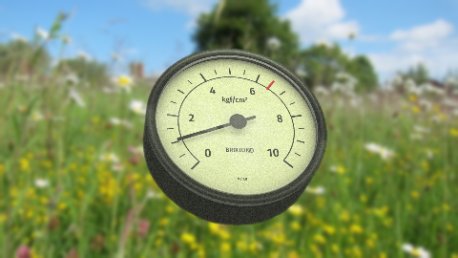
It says 1 kg/cm²
